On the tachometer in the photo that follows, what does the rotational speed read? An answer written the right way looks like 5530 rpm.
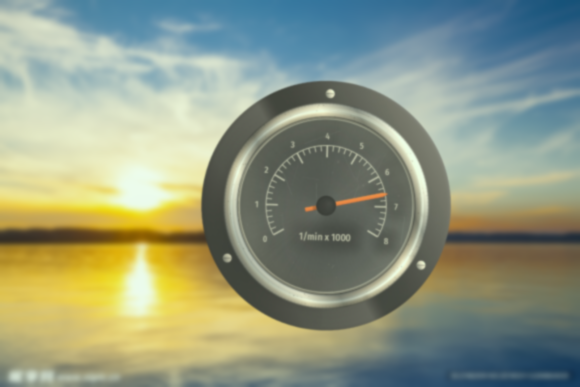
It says 6600 rpm
